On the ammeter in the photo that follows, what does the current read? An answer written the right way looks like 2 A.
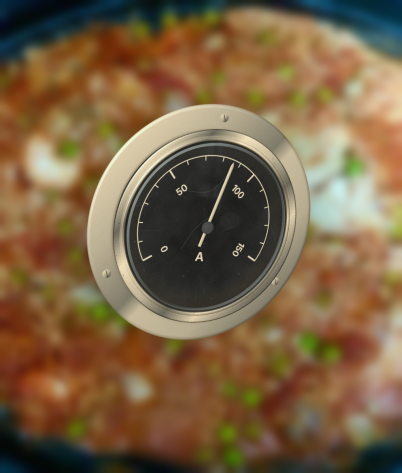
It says 85 A
